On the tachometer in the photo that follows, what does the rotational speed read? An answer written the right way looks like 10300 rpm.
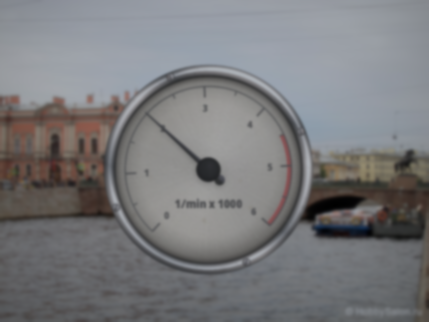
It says 2000 rpm
